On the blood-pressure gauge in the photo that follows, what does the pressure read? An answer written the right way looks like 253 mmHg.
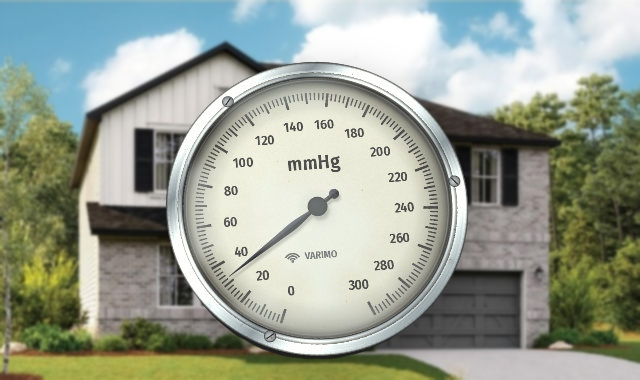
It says 32 mmHg
